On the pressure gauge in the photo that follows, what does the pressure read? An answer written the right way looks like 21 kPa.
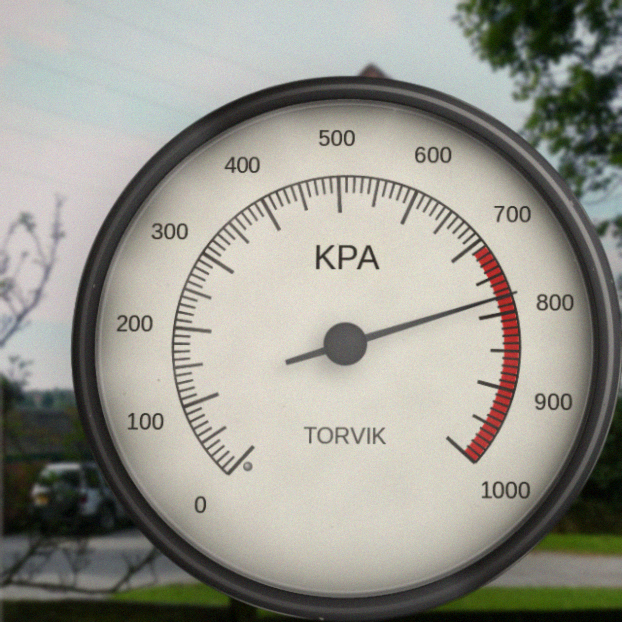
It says 780 kPa
